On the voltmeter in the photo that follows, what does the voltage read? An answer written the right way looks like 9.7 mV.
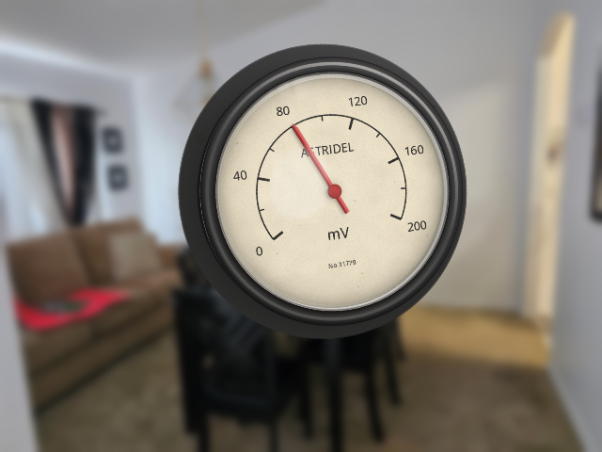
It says 80 mV
